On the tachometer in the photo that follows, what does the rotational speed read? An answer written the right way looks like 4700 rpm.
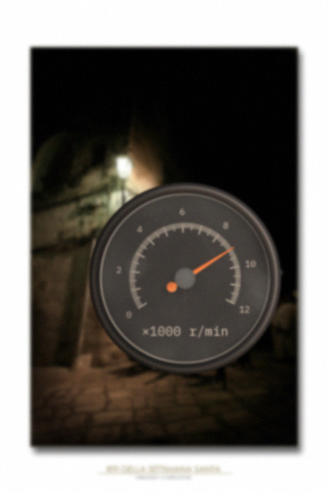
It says 9000 rpm
